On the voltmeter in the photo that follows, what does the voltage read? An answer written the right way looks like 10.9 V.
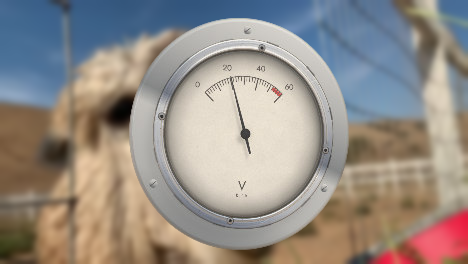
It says 20 V
